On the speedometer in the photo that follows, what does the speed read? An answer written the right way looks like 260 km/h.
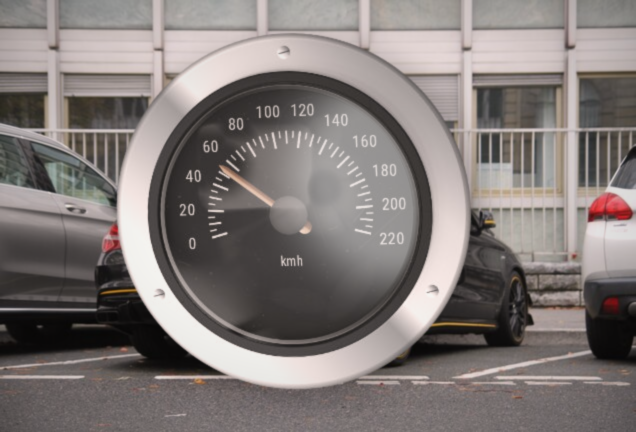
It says 55 km/h
